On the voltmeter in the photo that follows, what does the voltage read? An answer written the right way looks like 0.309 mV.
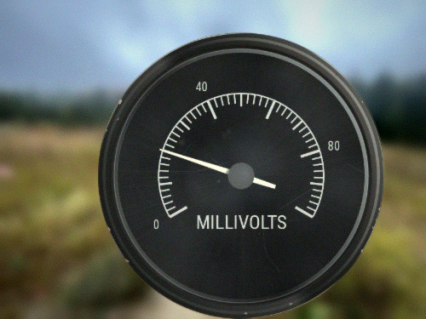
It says 20 mV
